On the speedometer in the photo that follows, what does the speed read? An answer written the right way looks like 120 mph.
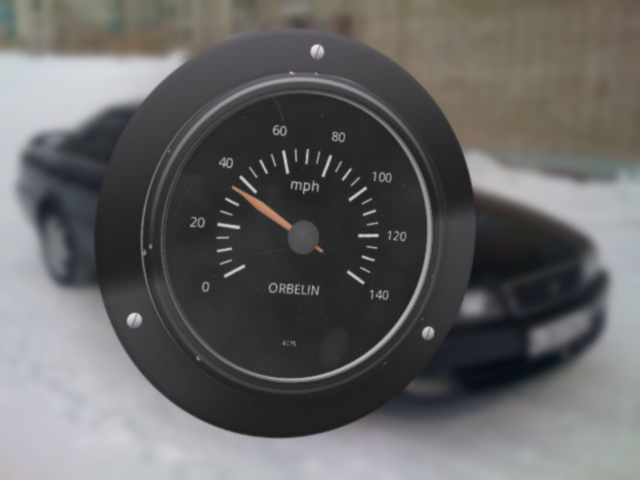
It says 35 mph
